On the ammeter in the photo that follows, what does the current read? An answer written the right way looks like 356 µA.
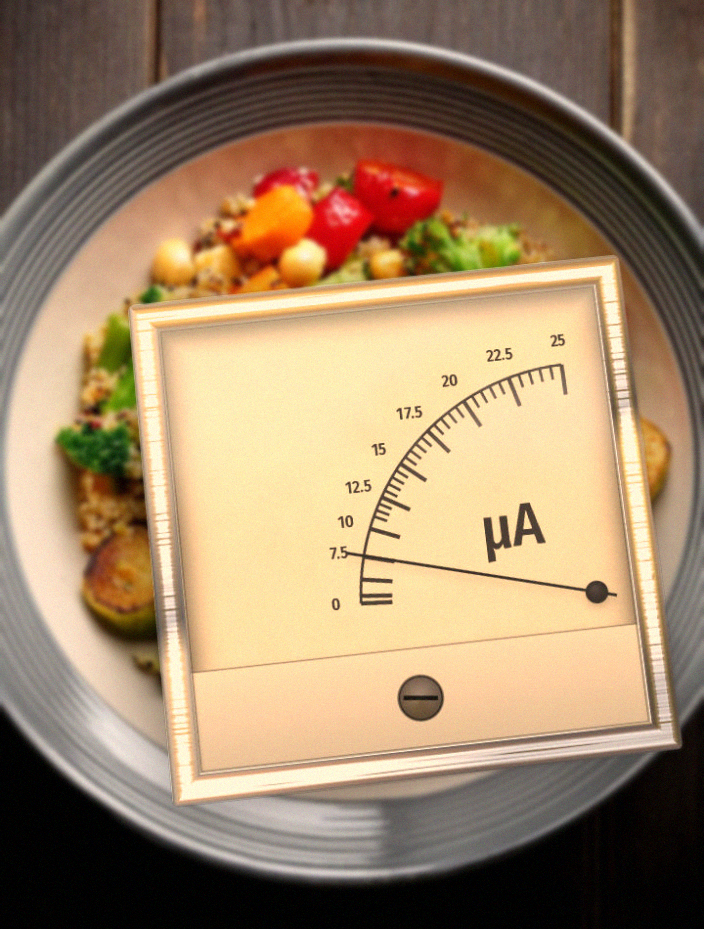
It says 7.5 µA
